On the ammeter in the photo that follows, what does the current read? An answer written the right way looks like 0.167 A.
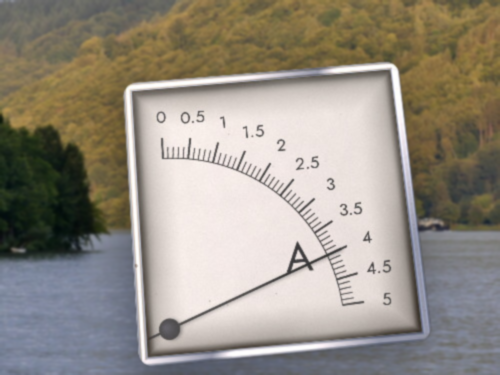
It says 4 A
